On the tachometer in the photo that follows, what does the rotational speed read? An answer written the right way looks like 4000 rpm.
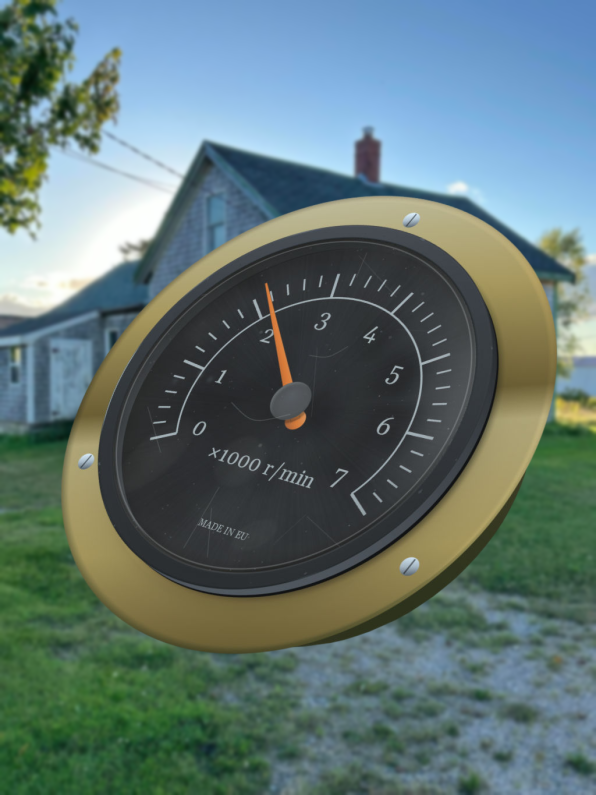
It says 2200 rpm
